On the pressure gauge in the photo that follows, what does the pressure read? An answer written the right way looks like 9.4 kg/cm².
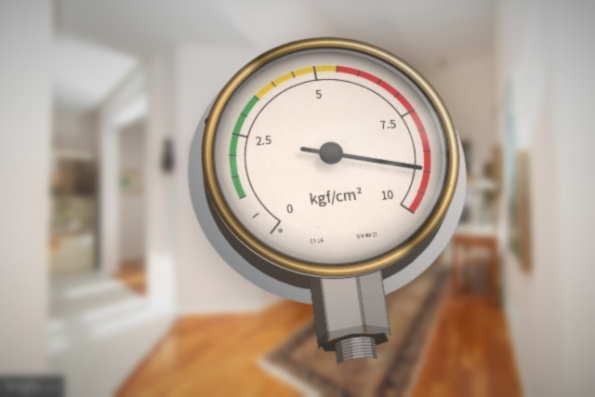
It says 9 kg/cm²
